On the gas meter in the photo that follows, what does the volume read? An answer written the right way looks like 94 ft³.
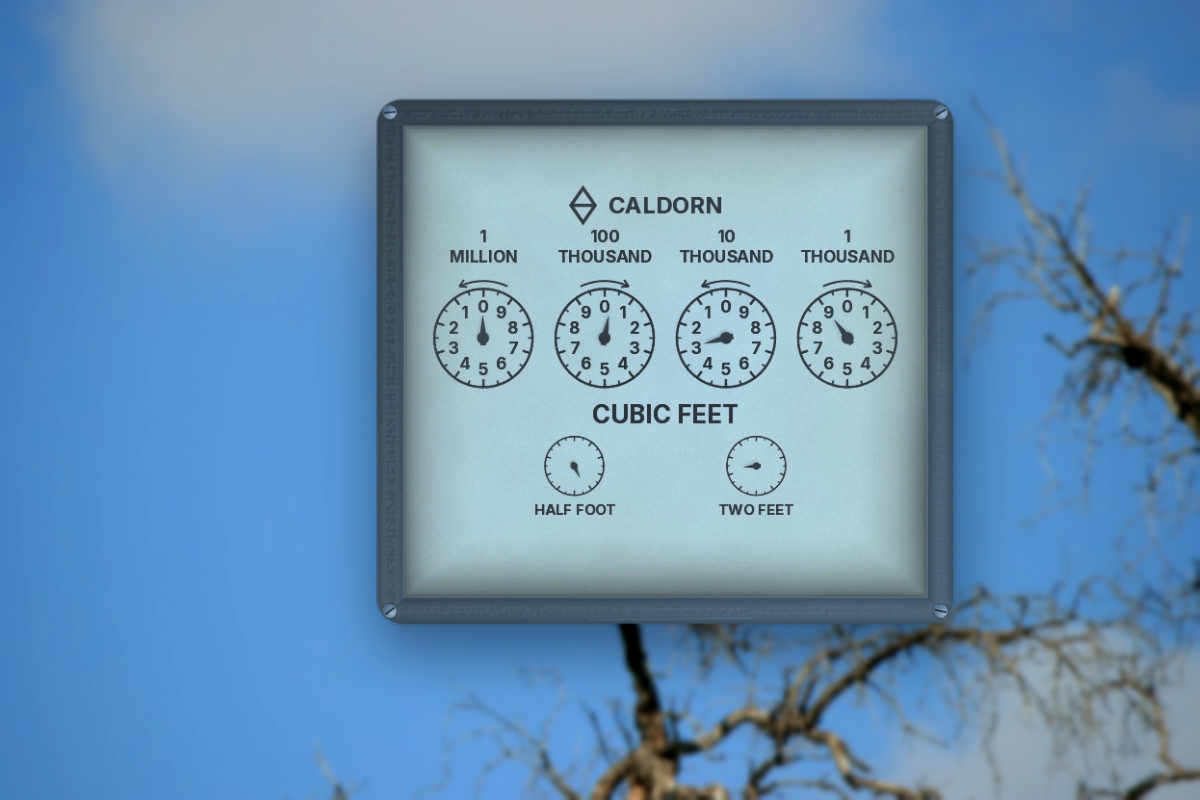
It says 2900 ft³
